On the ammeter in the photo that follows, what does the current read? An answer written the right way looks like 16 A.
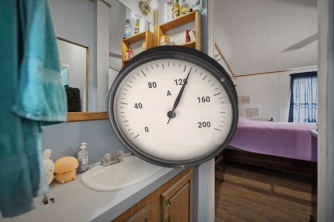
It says 125 A
